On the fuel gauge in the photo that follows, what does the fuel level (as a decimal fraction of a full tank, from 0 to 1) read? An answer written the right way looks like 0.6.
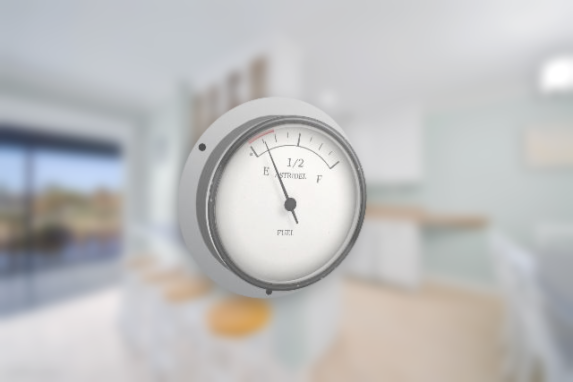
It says 0.125
